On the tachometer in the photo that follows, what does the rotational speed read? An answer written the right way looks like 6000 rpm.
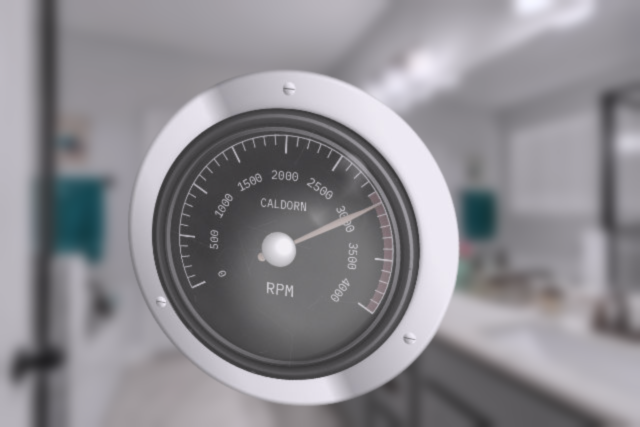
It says 3000 rpm
